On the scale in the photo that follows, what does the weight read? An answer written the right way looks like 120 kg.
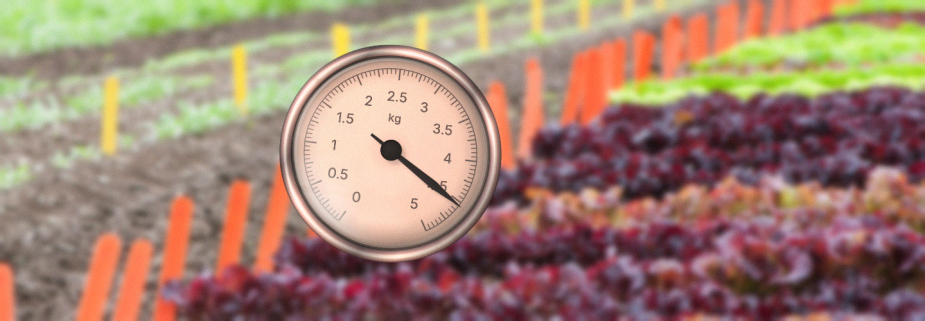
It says 4.55 kg
